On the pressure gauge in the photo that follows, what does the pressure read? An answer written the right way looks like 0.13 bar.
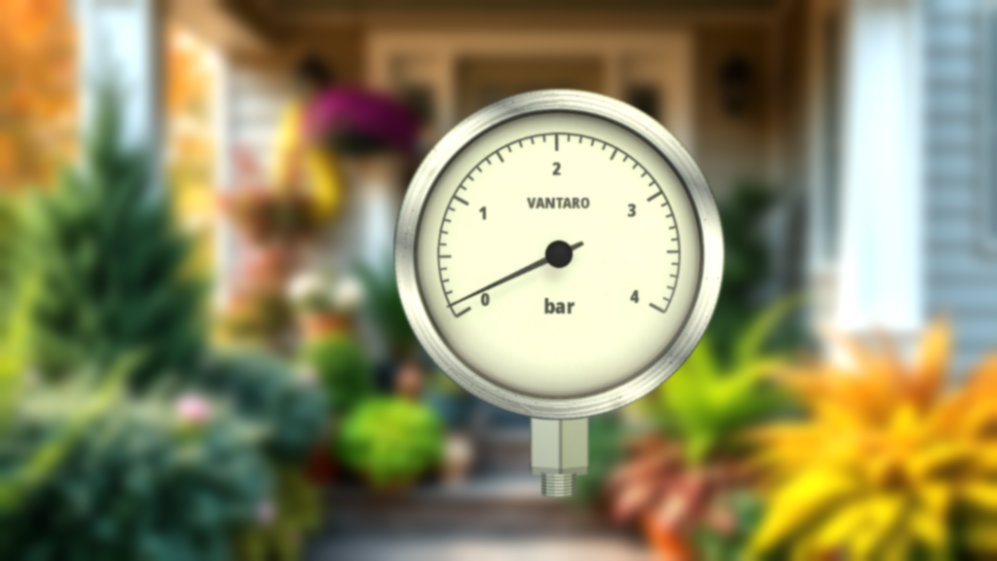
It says 0.1 bar
